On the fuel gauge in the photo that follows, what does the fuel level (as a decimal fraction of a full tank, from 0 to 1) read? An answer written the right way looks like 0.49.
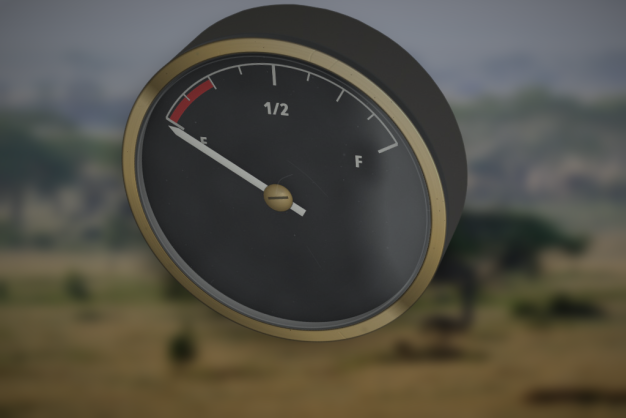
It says 0
